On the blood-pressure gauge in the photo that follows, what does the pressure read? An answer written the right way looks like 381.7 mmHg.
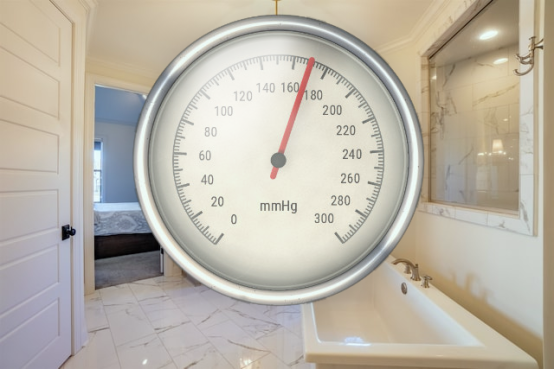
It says 170 mmHg
